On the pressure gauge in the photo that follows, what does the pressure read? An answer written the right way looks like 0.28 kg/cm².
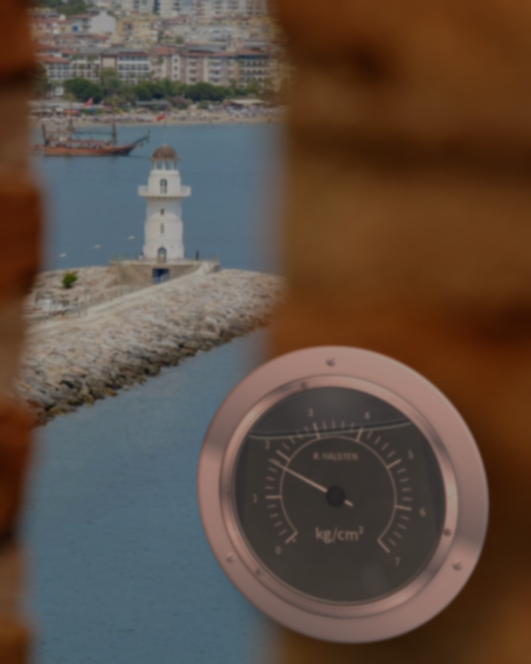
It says 1.8 kg/cm²
